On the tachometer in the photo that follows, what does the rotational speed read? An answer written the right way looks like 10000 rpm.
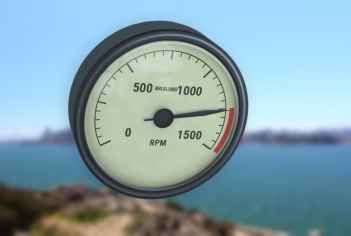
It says 1250 rpm
